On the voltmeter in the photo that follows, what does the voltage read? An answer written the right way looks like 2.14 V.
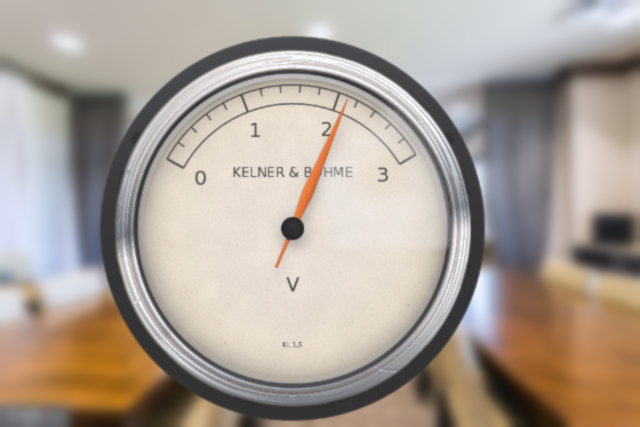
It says 2.1 V
